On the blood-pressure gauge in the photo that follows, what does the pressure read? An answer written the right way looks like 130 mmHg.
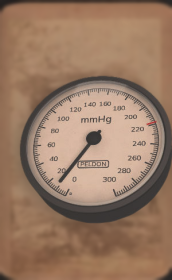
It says 10 mmHg
